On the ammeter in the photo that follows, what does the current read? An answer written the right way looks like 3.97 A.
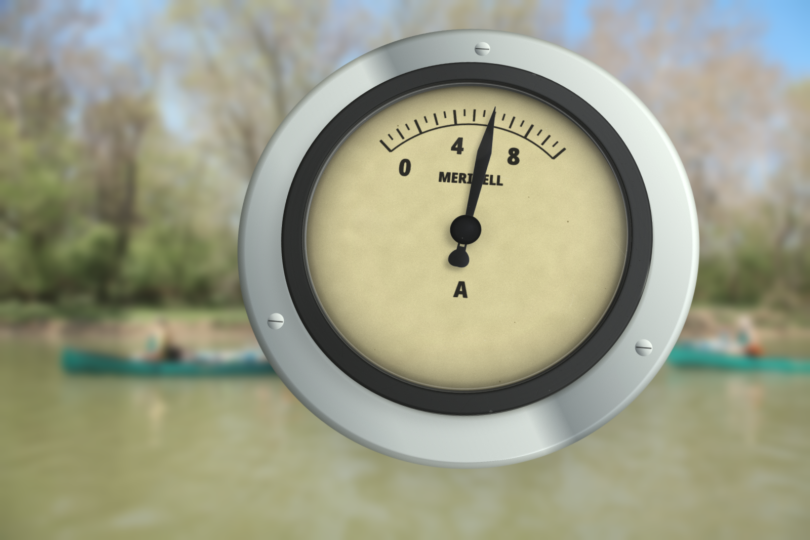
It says 6 A
